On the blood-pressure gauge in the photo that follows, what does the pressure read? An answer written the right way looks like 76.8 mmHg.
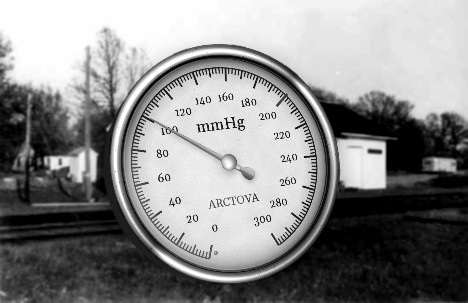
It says 100 mmHg
